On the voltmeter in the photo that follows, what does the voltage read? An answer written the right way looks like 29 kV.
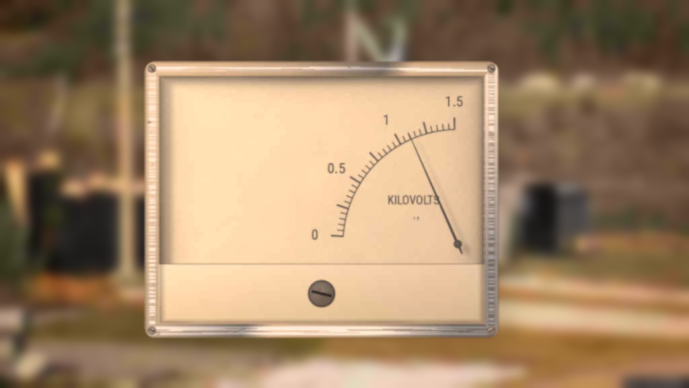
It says 1.1 kV
